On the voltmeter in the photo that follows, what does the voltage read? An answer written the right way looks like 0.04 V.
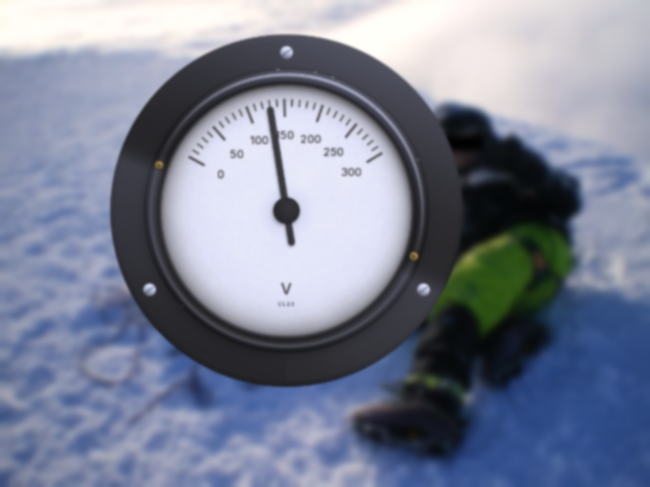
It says 130 V
